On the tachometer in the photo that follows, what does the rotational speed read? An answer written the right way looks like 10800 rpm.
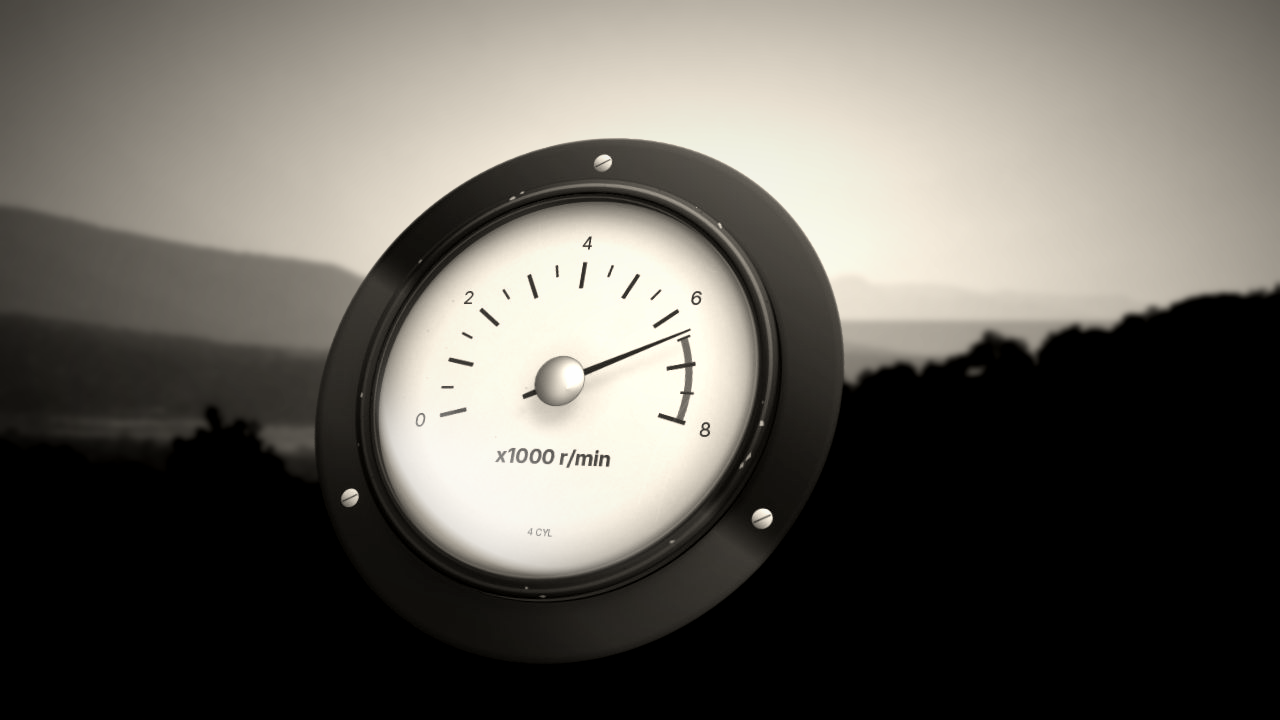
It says 6500 rpm
